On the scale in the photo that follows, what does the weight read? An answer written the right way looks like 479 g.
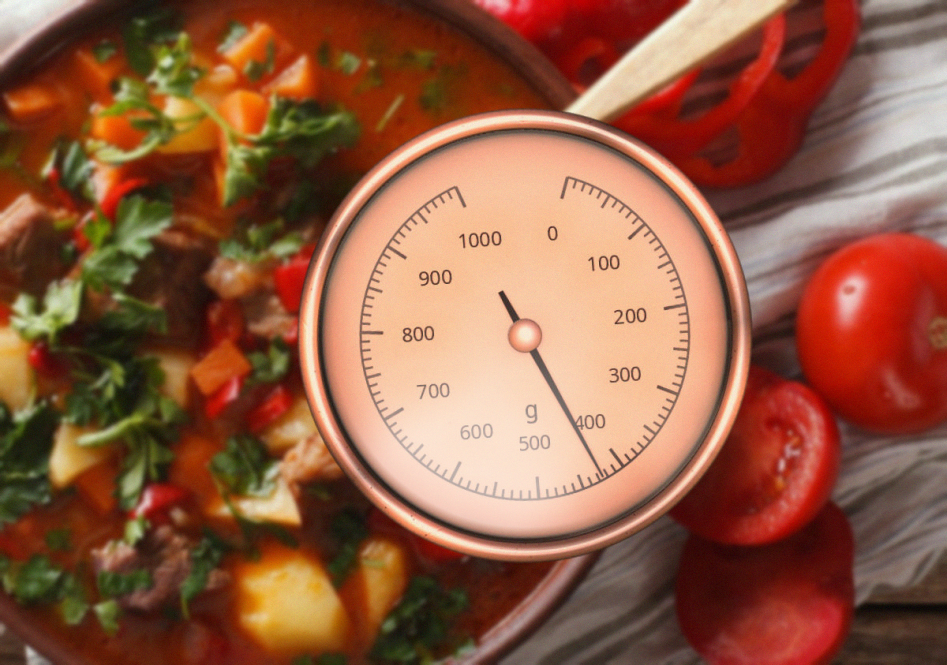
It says 425 g
